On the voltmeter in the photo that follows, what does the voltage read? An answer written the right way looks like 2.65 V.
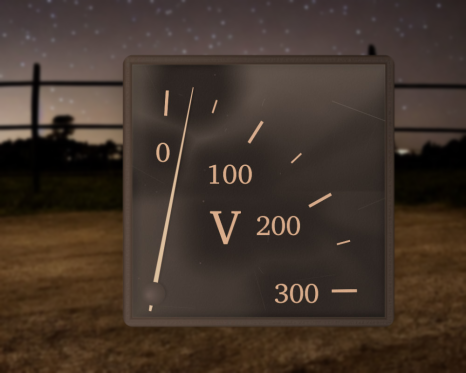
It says 25 V
